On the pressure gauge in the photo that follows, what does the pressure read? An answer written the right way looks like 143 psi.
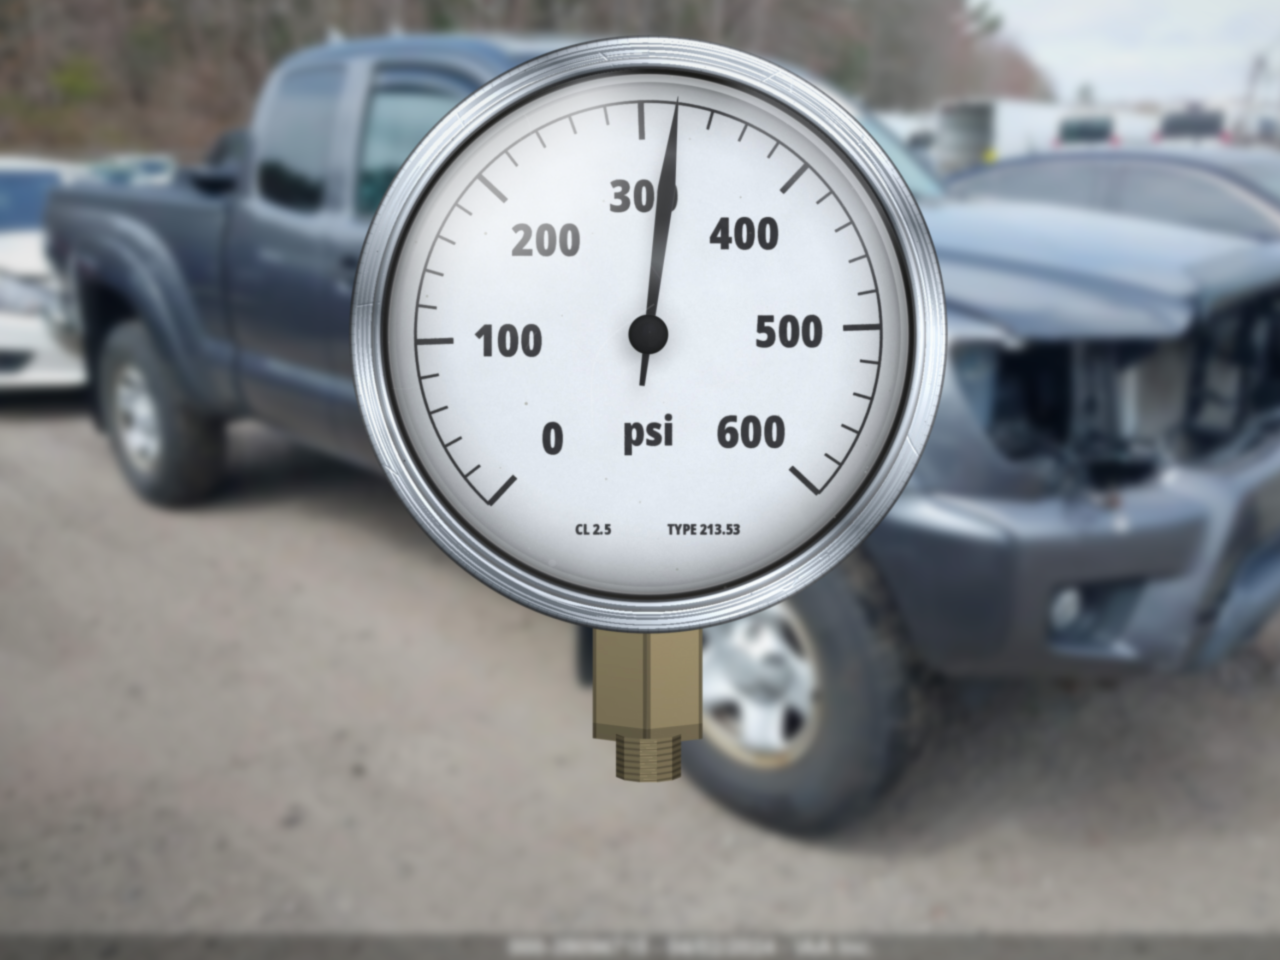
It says 320 psi
